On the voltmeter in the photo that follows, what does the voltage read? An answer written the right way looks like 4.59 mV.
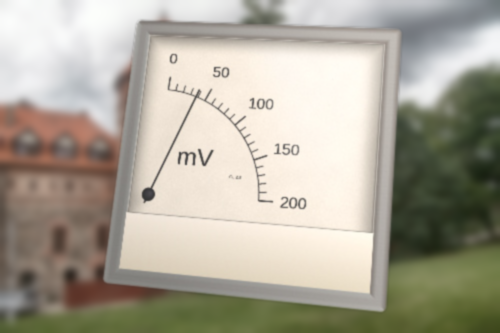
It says 40 mV
